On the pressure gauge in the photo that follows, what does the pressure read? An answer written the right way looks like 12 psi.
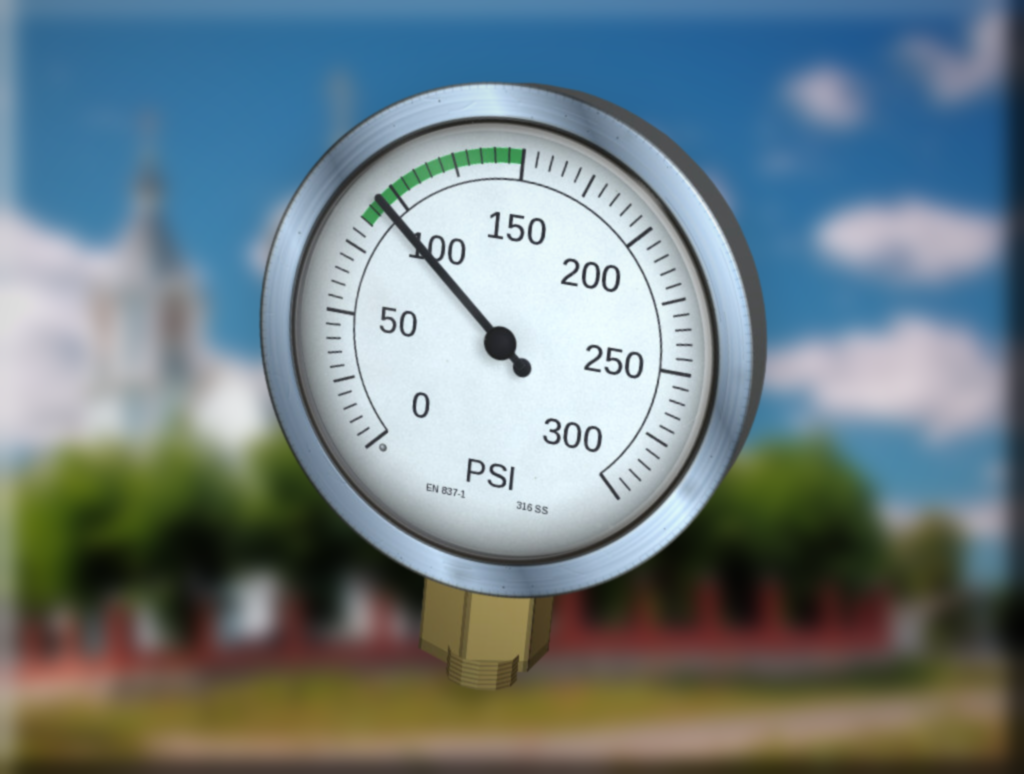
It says 95 psi
